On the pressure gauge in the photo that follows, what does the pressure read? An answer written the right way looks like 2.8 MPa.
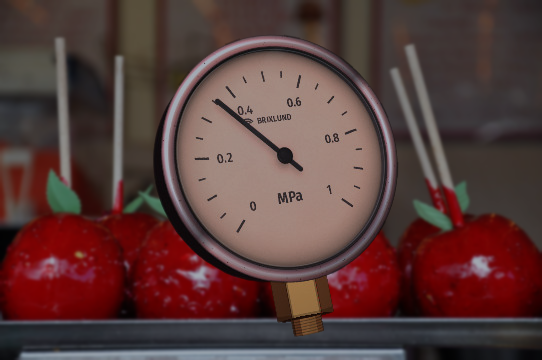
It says 0.35 MPa
